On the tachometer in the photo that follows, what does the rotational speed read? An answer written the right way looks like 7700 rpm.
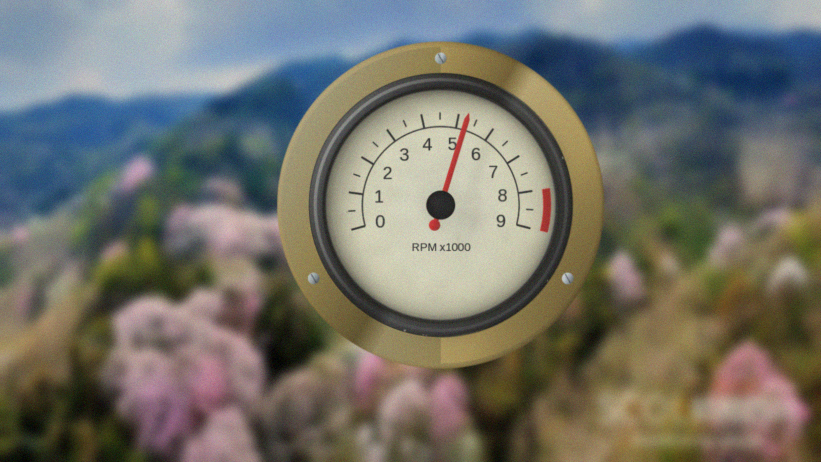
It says 5250 rpm
